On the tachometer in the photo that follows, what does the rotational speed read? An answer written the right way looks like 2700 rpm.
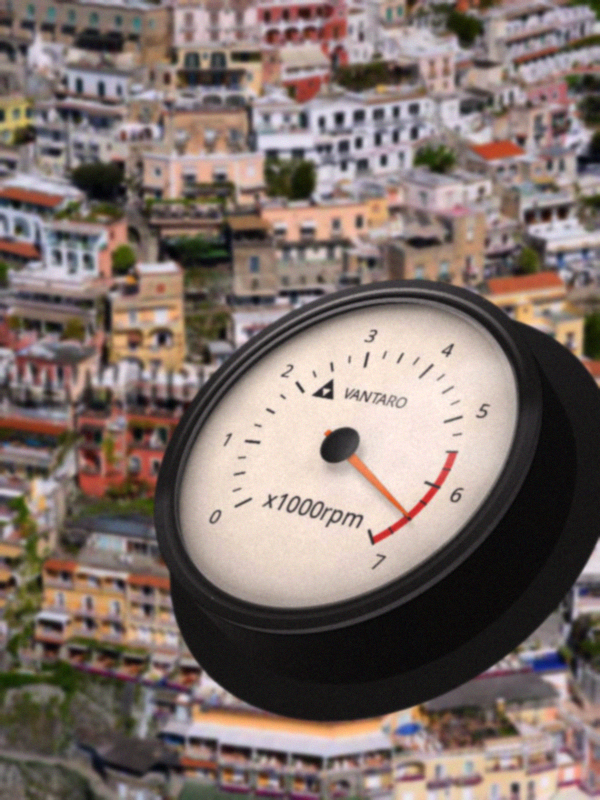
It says 6500 rpm
